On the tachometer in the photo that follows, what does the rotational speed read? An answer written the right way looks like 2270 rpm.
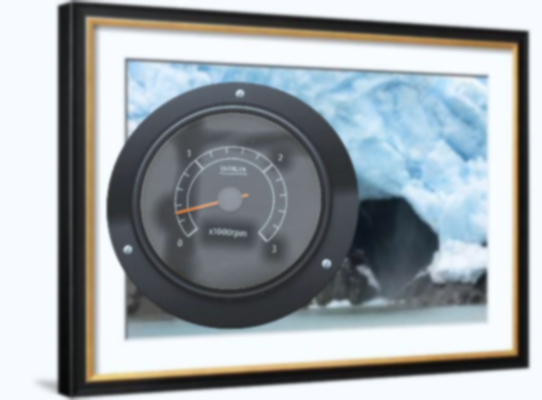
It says 300 rpm
